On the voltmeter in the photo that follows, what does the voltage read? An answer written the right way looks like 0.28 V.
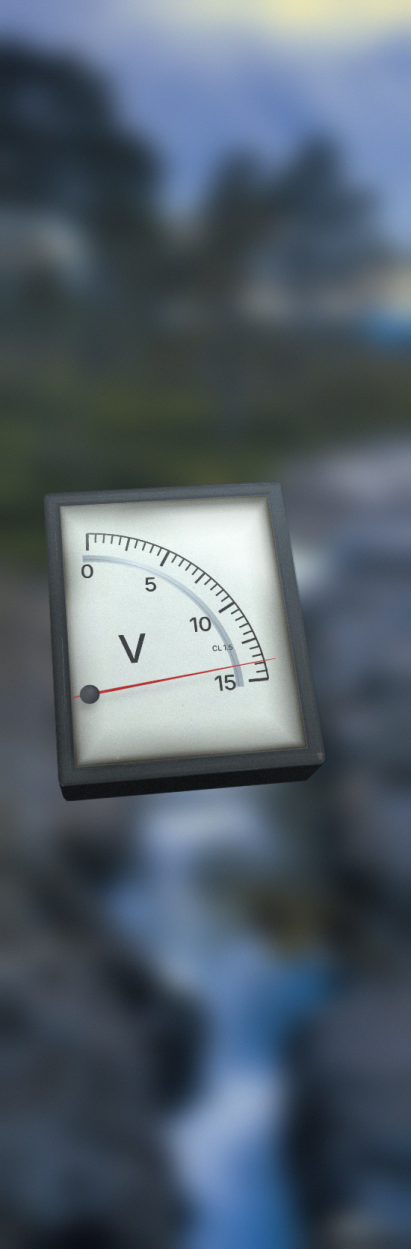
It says 14 V
